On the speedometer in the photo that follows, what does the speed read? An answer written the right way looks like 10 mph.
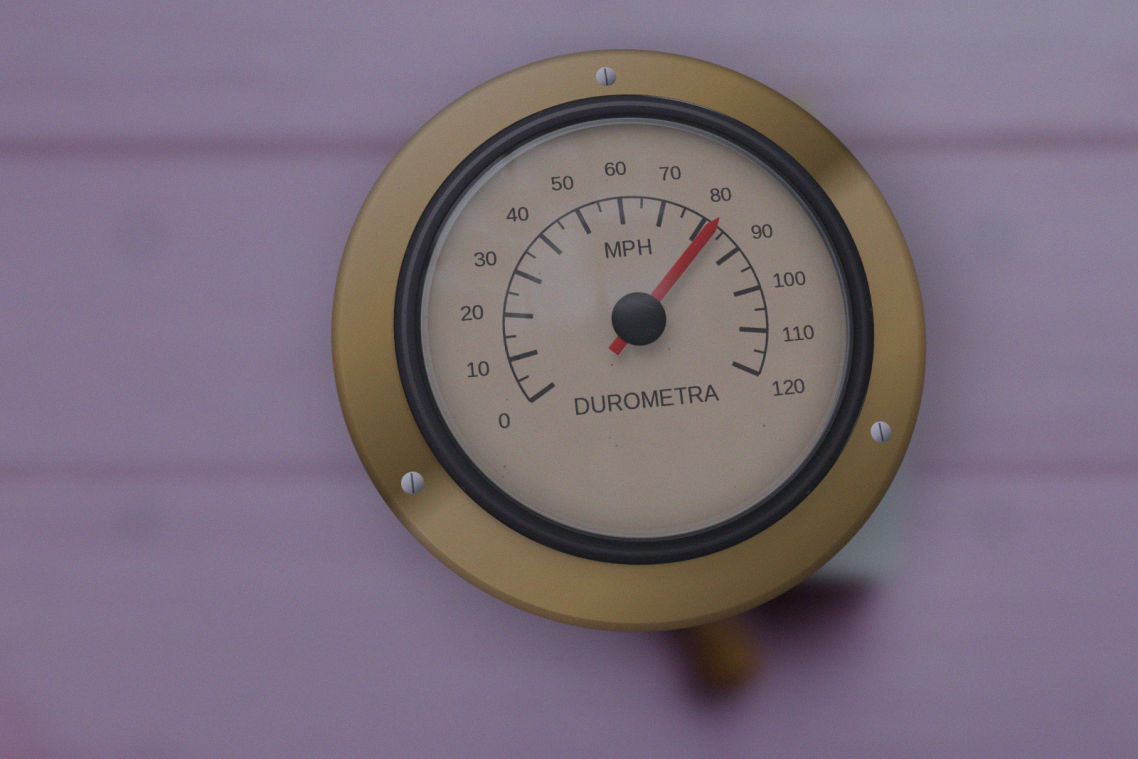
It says 82.5 mph
